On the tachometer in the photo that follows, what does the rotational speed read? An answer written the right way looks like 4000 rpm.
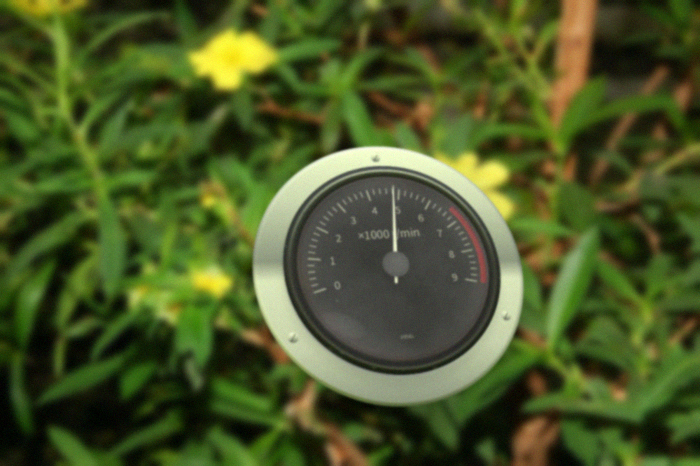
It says 4800 rpm
